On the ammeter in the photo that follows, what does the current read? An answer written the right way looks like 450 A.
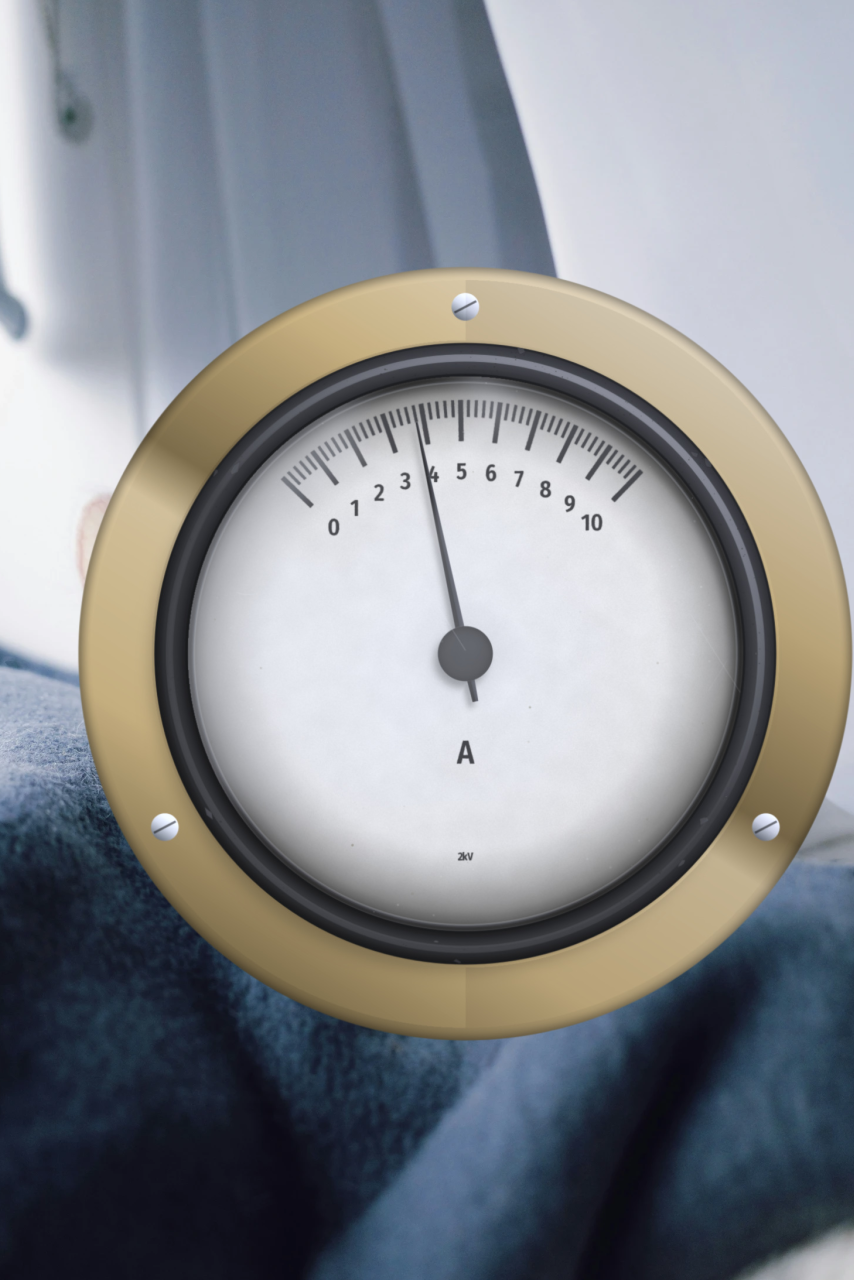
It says 3.8 A
